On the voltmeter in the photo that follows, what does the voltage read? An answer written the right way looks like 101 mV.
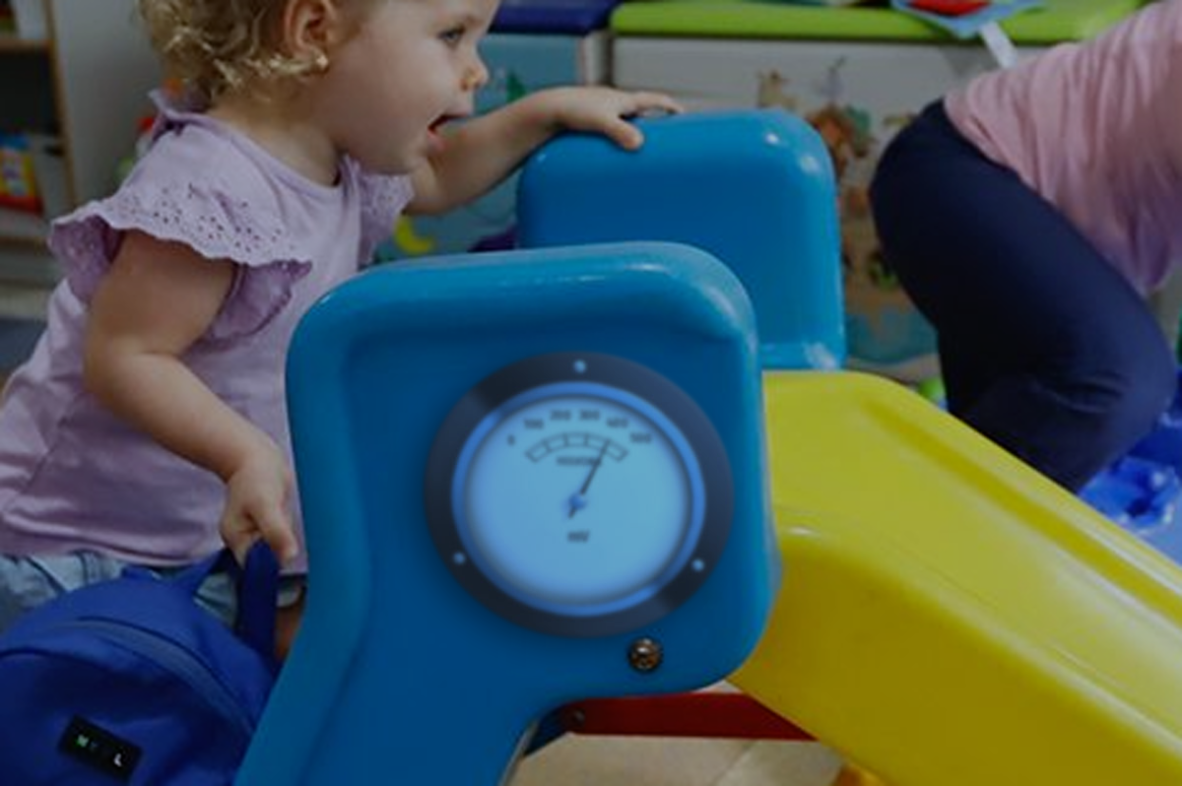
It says 400 mV
